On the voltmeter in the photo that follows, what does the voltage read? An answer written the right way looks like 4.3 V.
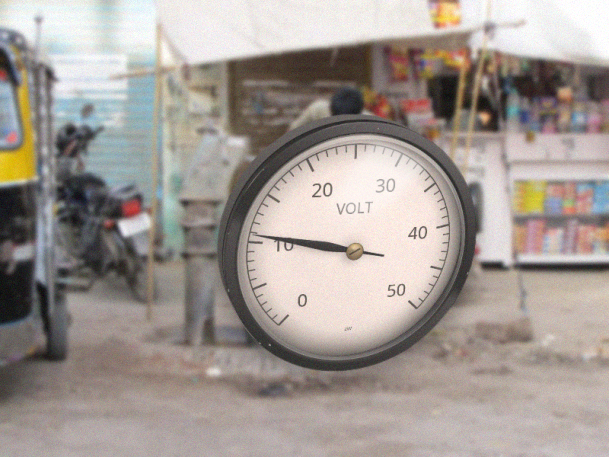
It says 11 V
